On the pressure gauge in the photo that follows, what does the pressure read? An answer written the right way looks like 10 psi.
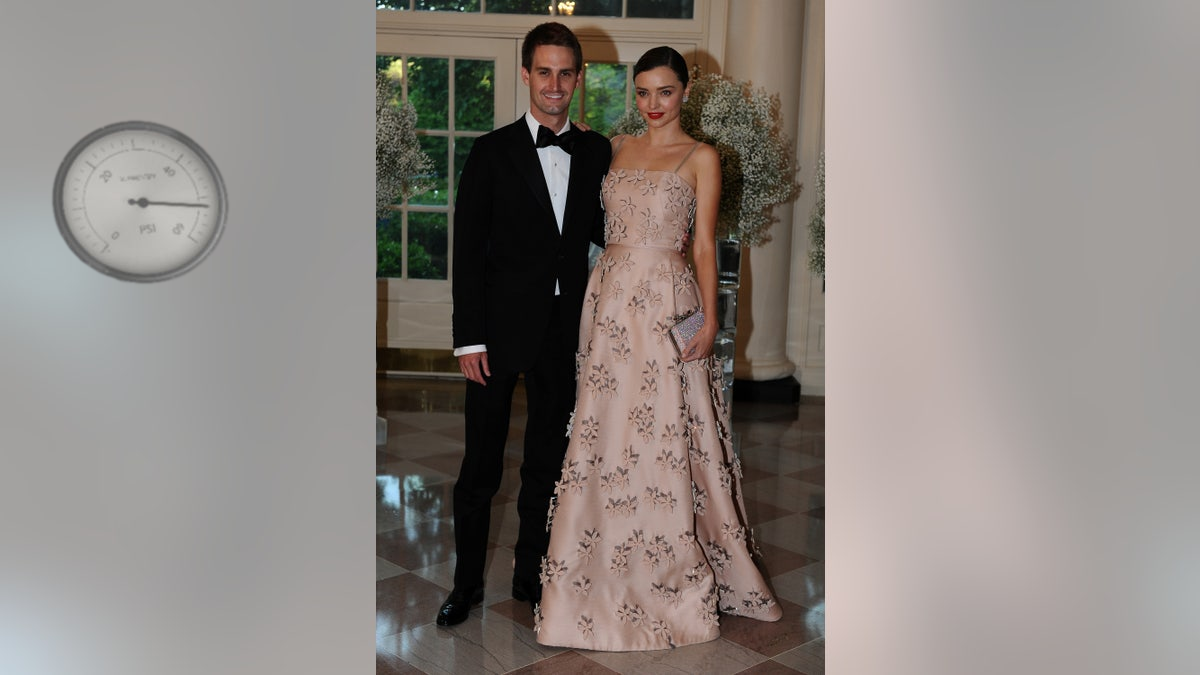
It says 52 psi
